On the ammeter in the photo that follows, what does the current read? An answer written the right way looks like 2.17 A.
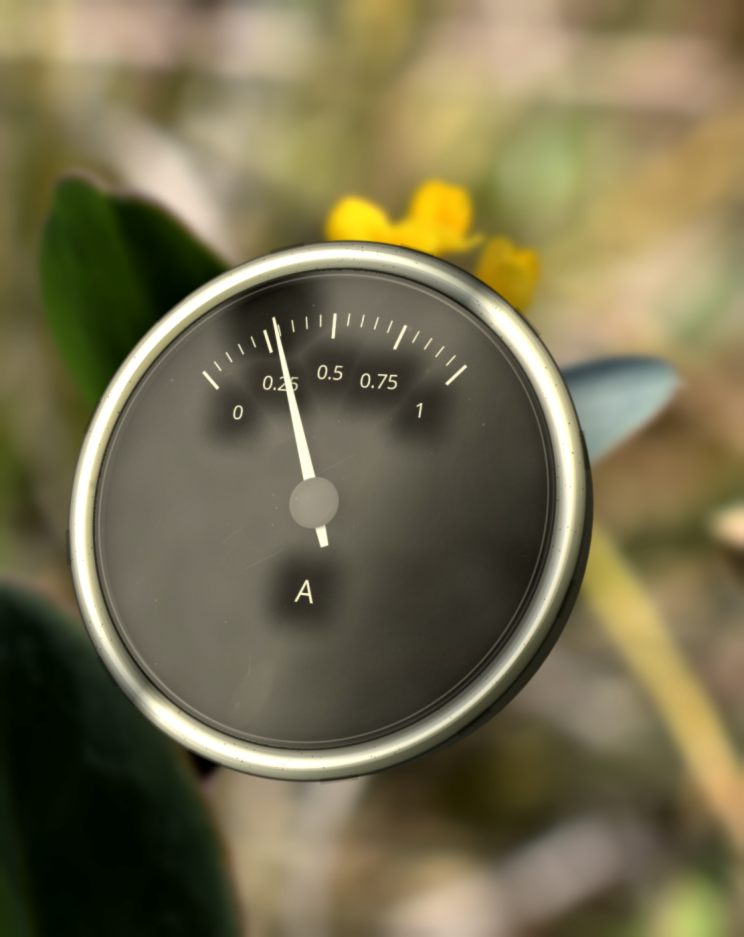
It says 0.3 A
